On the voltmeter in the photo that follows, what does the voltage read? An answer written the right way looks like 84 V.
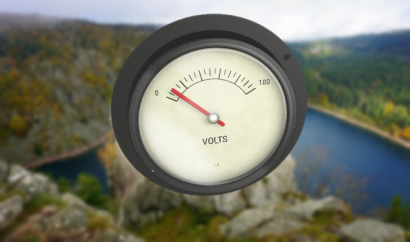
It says 10 V
